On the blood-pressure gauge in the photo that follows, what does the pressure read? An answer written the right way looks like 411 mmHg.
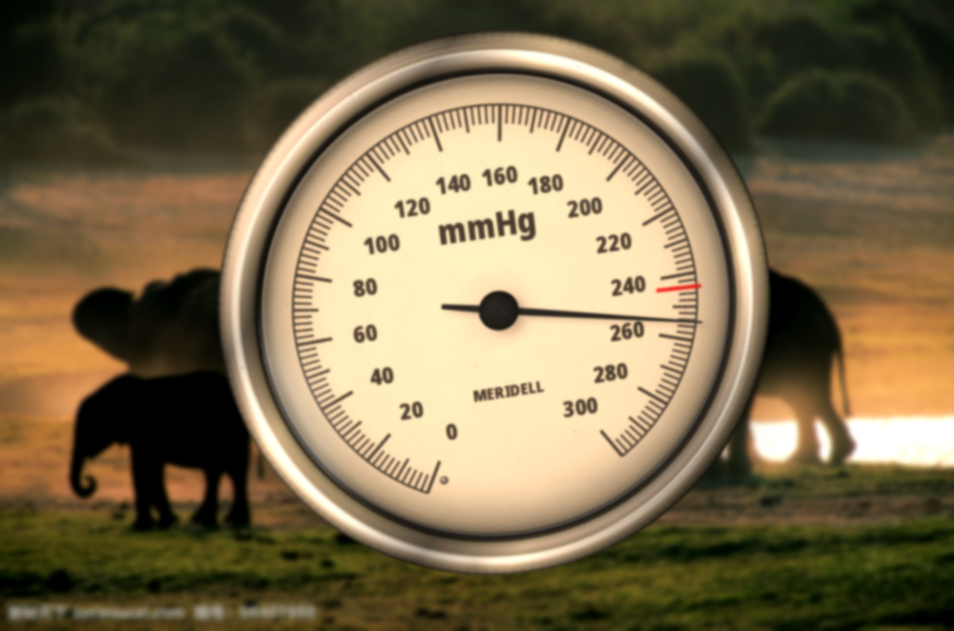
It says 254 mmHg
